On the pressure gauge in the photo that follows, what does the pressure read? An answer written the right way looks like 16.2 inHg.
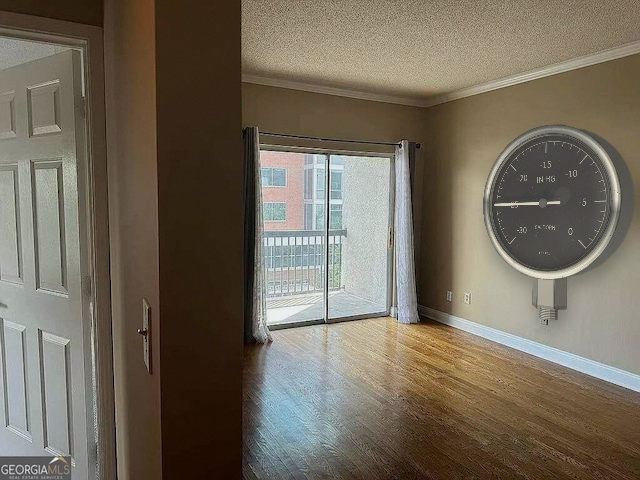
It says -25 inHg
